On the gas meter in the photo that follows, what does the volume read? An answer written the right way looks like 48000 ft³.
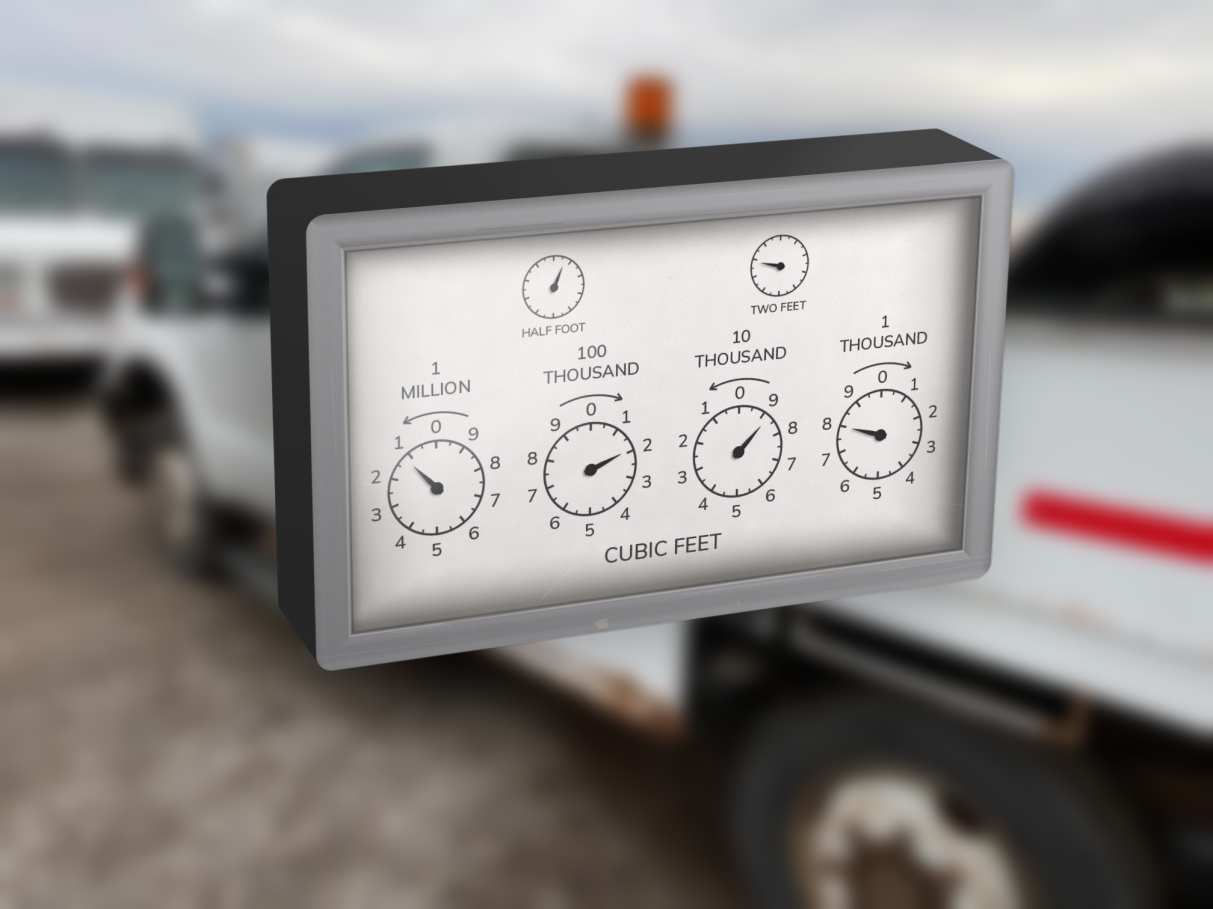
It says 118800 ft³
